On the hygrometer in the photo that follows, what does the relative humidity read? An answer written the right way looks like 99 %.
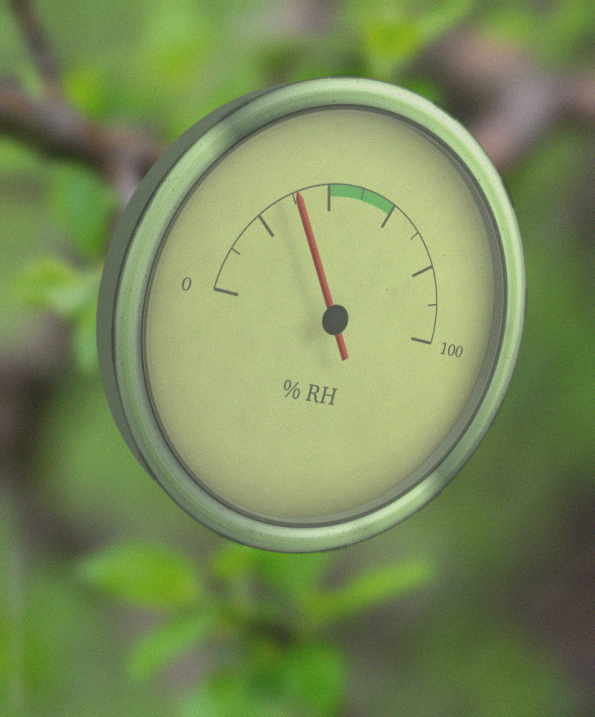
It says 30 %
